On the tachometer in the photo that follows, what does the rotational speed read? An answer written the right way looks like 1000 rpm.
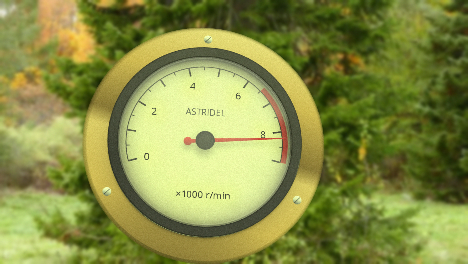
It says 8250 rpm
